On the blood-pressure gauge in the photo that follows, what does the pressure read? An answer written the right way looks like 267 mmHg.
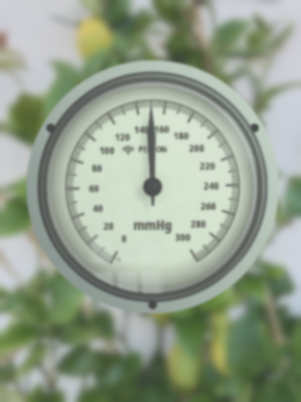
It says 150 mmHg
